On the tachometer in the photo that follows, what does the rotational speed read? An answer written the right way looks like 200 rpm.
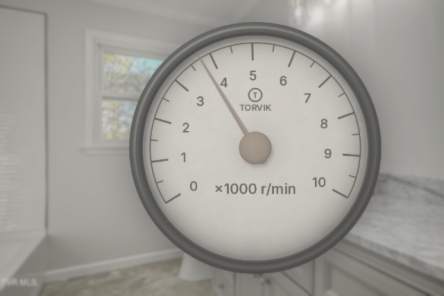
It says 3750 rpm
